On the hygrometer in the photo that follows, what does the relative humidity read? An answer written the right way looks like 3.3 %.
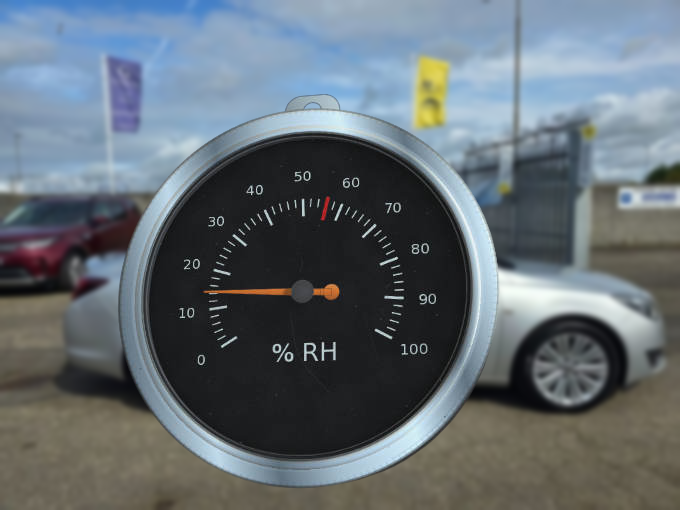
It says 14 %
